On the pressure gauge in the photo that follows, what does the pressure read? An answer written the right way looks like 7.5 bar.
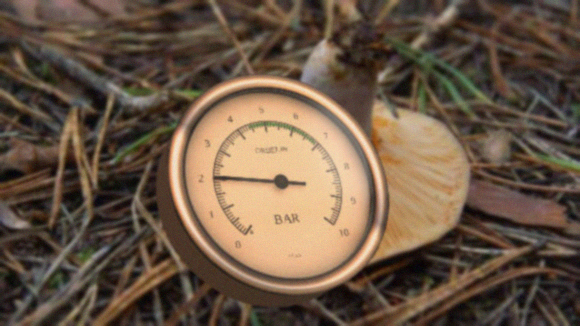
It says 2 bar
